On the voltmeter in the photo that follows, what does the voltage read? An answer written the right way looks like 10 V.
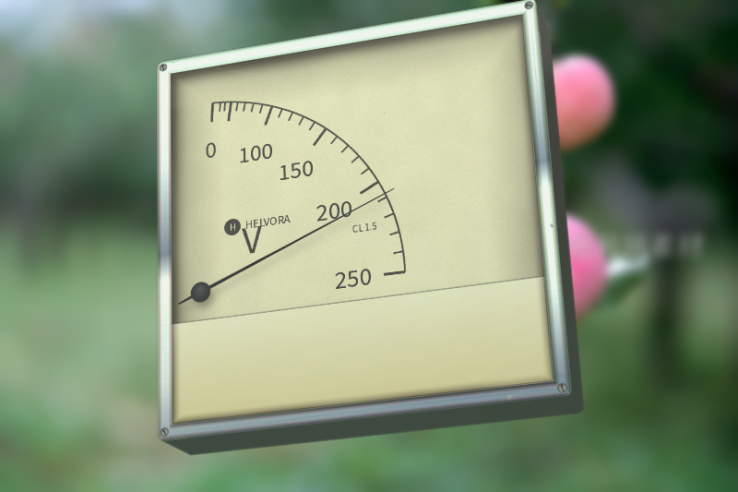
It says 210 V
